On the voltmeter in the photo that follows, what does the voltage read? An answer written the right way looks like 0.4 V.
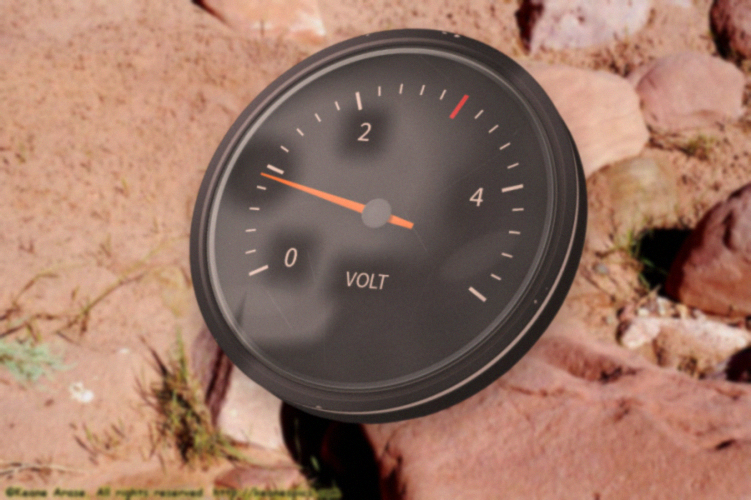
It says 0.9 V
